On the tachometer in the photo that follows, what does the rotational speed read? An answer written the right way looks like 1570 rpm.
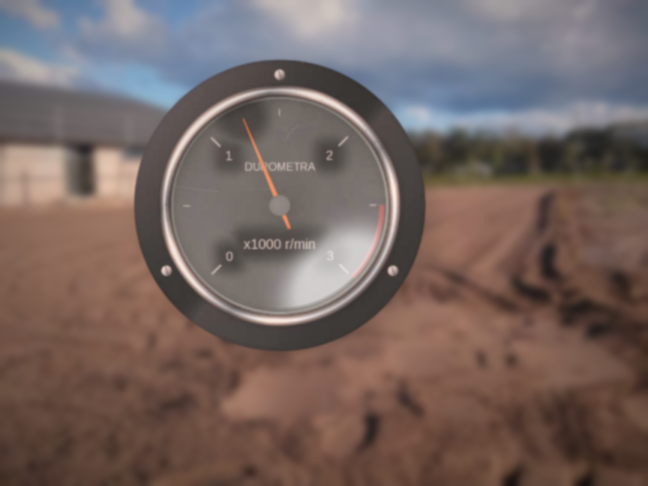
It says 1250 rpm
